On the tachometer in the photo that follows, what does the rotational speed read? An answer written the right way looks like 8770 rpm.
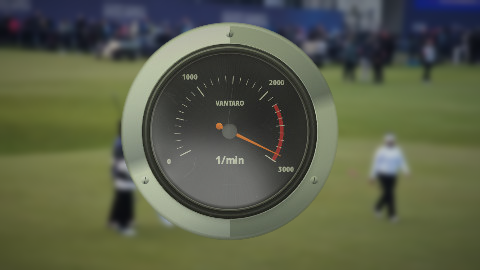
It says 2900 rpm
